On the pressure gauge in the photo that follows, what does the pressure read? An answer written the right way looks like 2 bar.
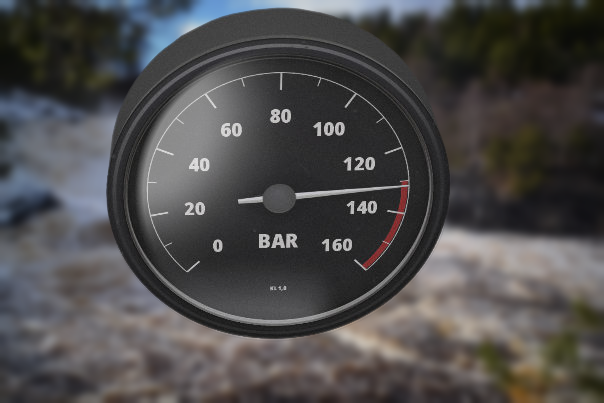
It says 130 bar
